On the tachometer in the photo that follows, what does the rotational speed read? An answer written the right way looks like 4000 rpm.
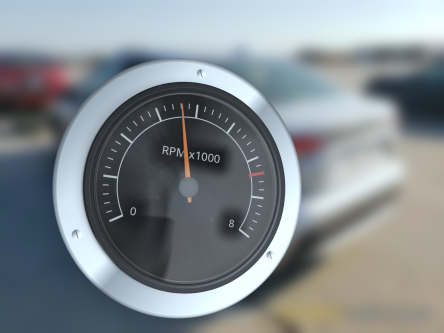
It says 3600 rpm
